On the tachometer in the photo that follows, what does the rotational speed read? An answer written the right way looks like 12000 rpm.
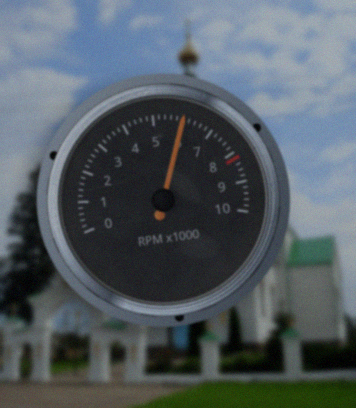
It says 6000 rpm
